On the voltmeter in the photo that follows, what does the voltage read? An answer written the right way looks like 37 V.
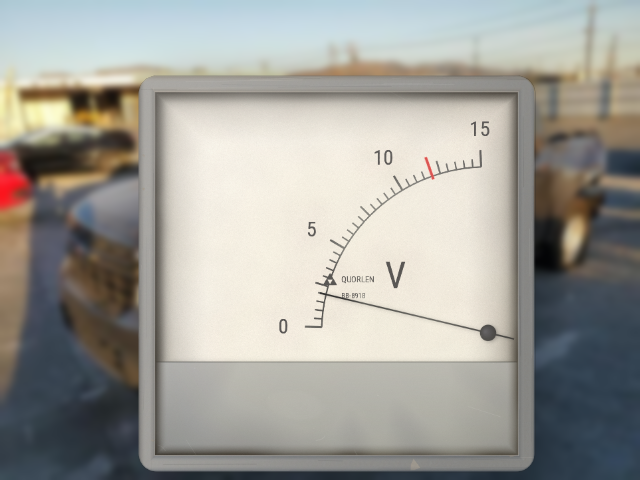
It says 2 V
